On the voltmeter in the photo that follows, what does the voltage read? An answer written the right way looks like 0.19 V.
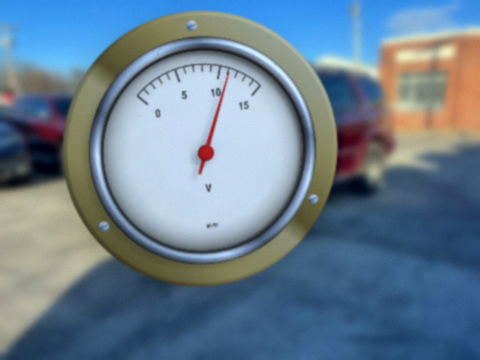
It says 11 V
